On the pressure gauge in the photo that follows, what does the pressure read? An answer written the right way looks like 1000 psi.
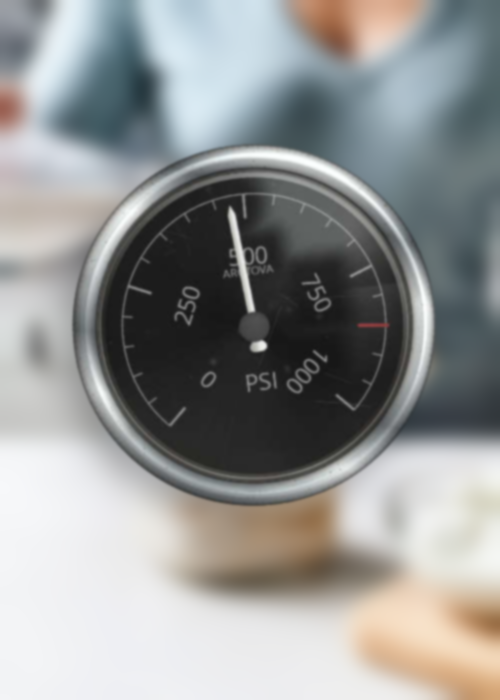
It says 475 psi
